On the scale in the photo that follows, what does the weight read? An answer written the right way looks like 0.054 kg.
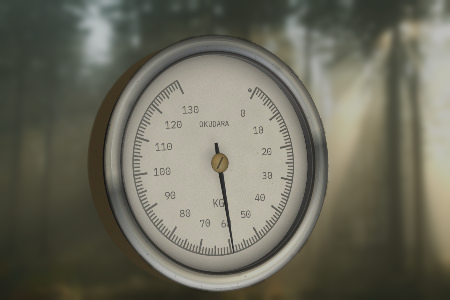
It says 60 kg
